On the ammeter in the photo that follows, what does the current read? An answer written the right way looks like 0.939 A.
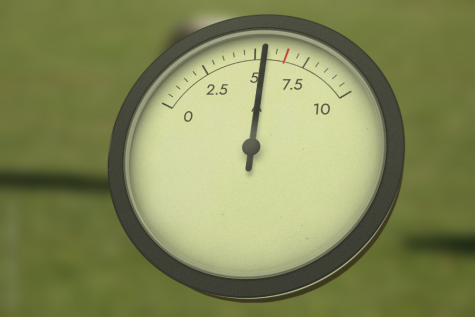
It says 5.5 A
